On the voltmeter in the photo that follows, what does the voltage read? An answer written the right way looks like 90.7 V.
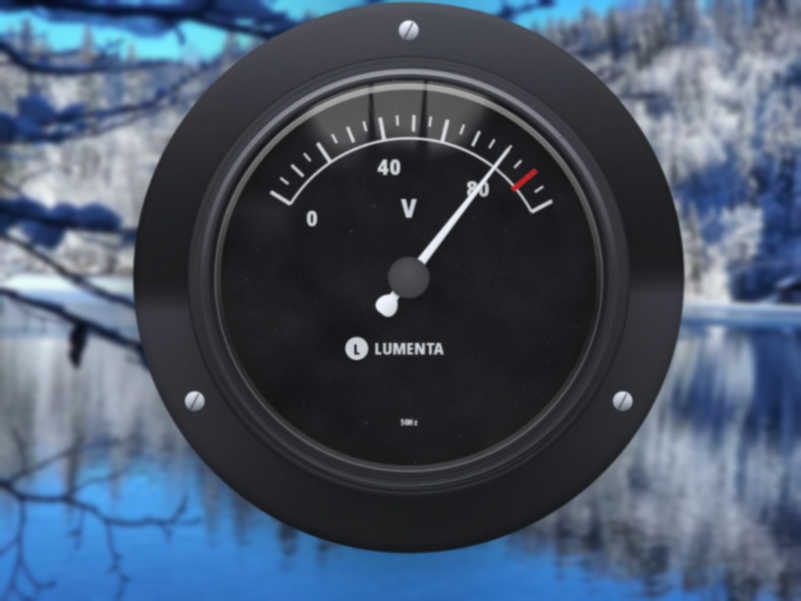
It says 80 V
